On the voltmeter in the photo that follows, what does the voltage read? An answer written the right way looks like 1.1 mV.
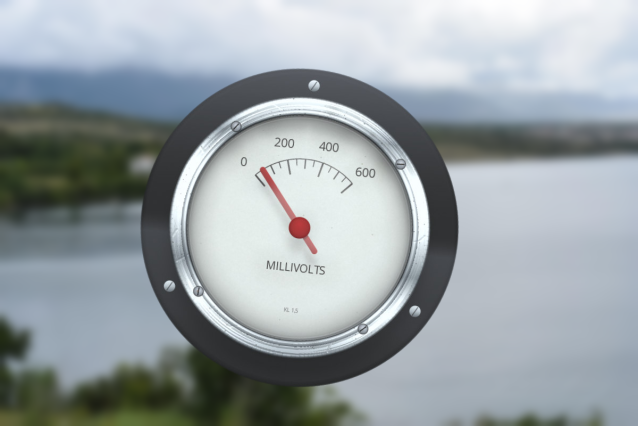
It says 50 mV
